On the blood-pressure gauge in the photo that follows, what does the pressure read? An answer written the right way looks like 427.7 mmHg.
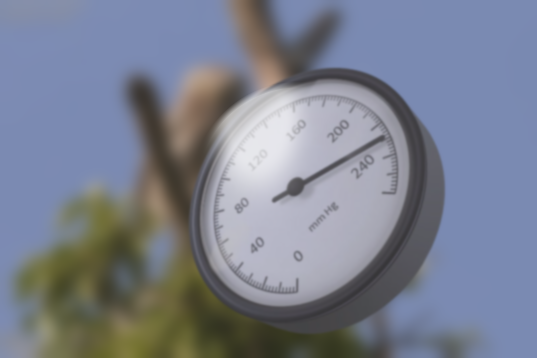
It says 230 mmHg
